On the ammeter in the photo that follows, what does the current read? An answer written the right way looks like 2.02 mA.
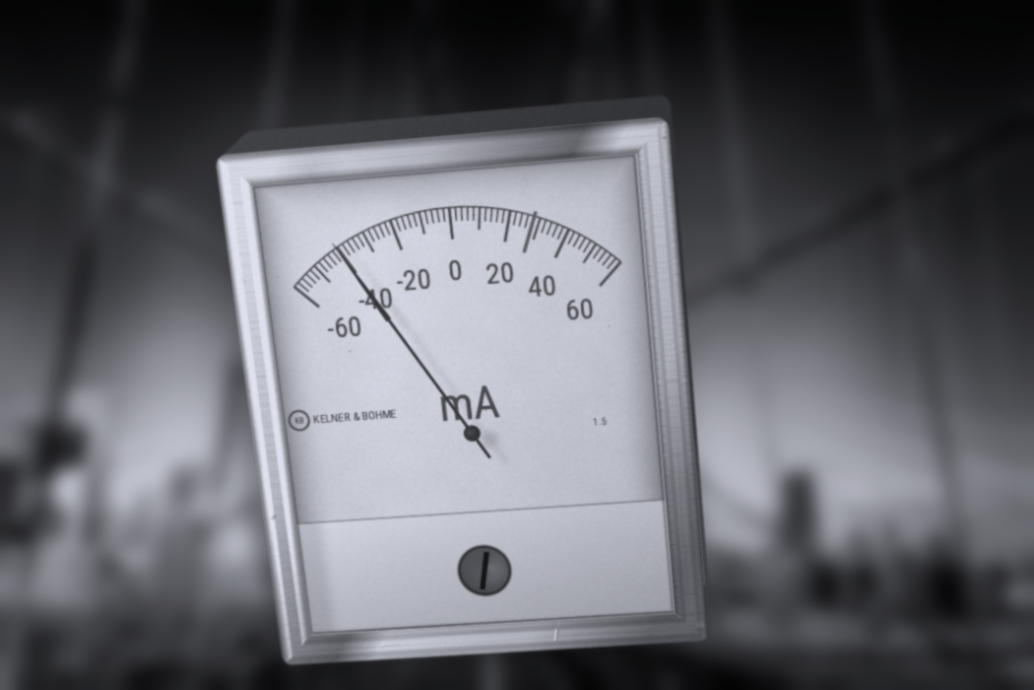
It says -40 mA
